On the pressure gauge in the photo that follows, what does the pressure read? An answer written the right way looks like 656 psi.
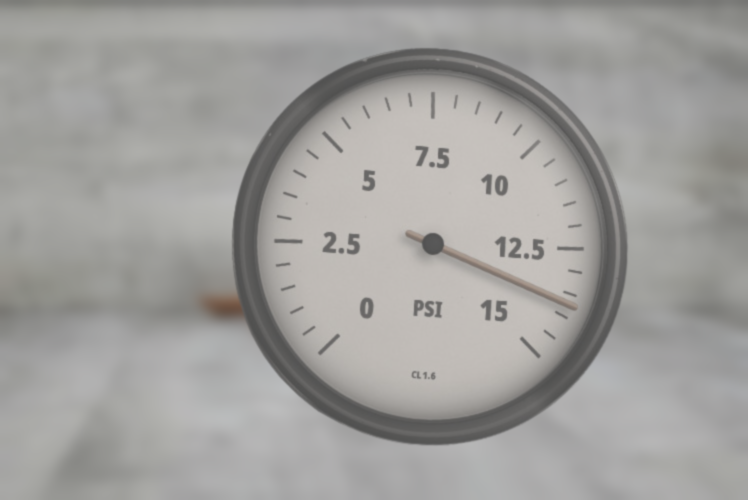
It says 13.75 psi
